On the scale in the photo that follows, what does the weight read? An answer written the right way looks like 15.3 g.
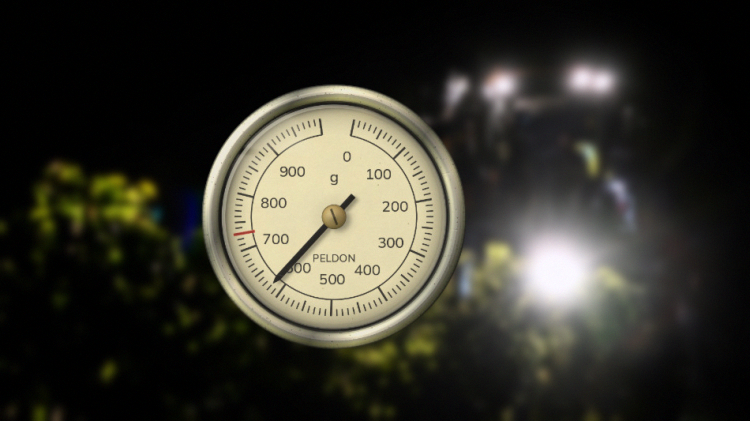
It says 620 g
